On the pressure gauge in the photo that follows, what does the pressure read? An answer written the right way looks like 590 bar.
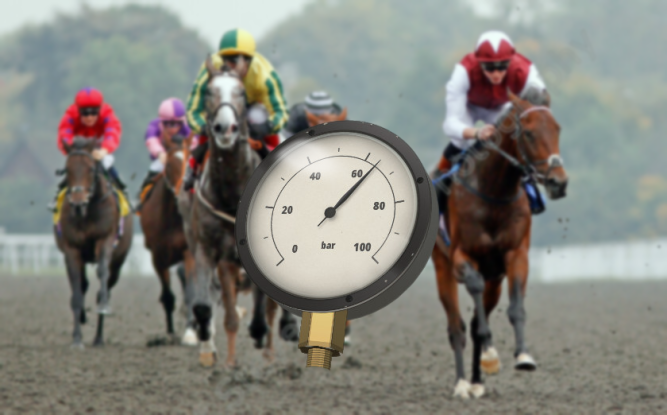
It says 65 bar
